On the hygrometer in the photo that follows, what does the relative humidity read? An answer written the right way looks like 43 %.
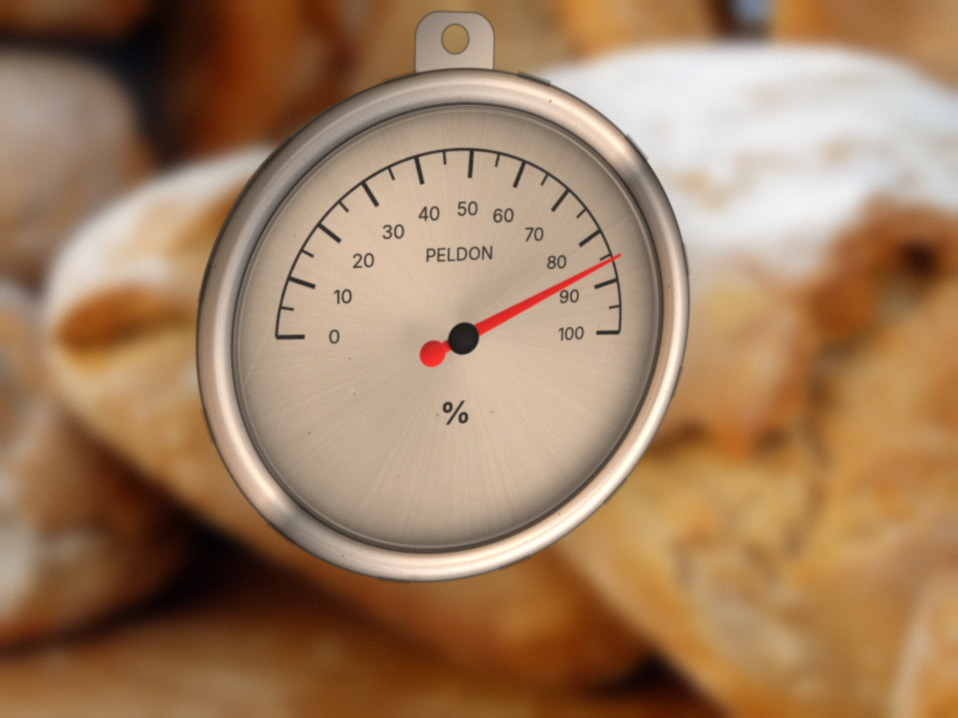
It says 85 %
